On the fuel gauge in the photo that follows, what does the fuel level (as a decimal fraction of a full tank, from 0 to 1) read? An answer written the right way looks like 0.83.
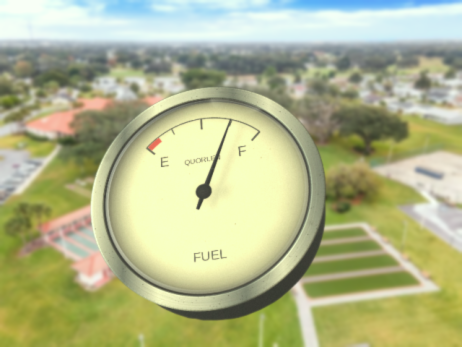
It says 0.75
